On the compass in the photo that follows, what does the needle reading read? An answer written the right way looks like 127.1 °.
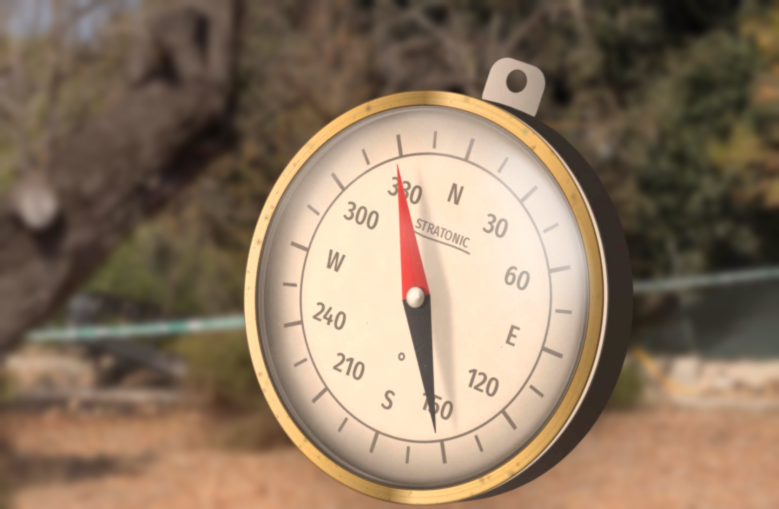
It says 330 °
